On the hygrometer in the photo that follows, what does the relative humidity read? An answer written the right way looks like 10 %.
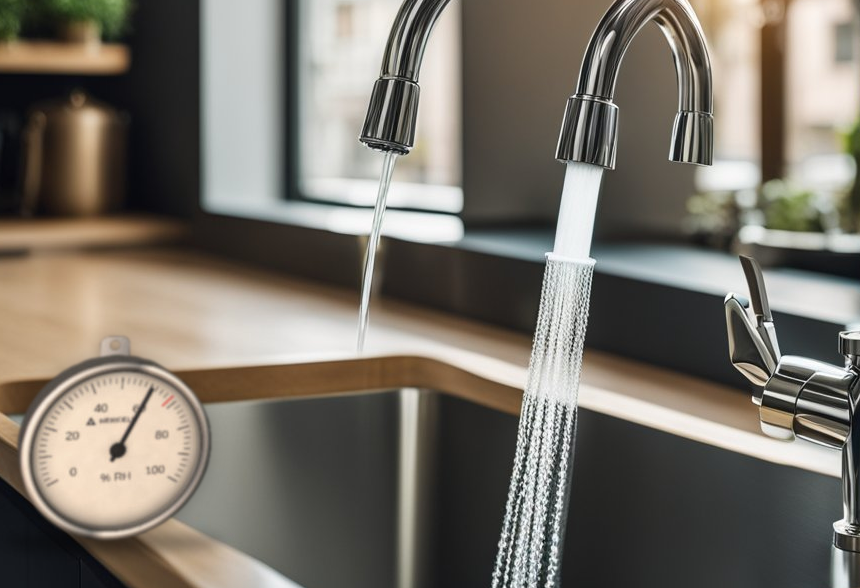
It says 60 %
